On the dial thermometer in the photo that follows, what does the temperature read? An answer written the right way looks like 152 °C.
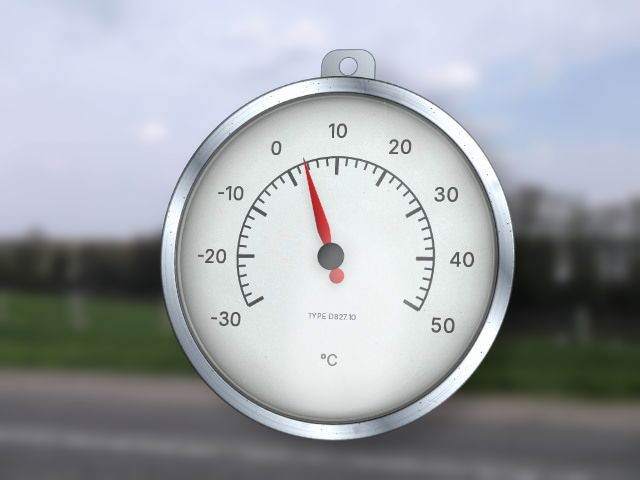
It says 4 °C
